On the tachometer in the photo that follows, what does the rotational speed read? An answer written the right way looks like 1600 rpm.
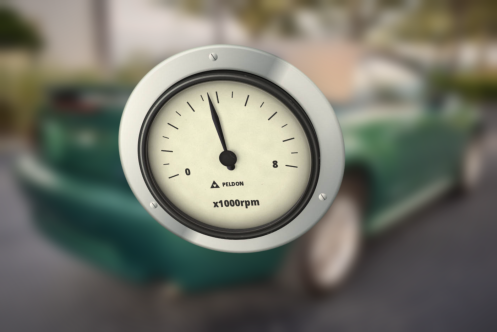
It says 3750 rpm
